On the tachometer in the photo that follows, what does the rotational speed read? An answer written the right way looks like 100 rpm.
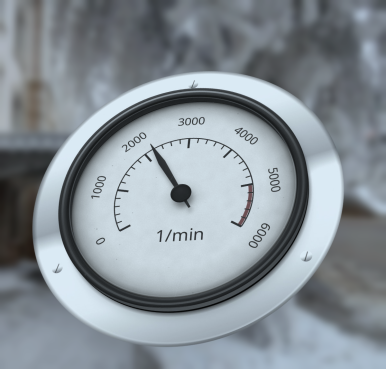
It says 2200 rpm
